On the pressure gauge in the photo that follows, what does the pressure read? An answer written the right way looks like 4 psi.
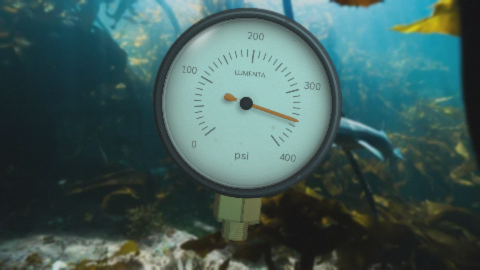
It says 350 psi
